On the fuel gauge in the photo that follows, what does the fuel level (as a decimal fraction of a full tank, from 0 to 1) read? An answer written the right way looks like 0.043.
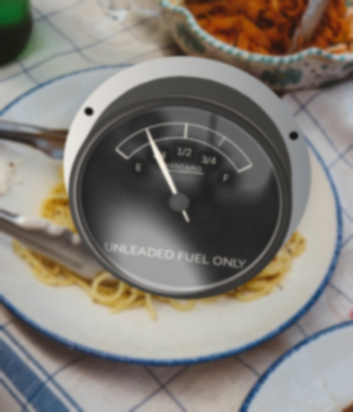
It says 0.25
